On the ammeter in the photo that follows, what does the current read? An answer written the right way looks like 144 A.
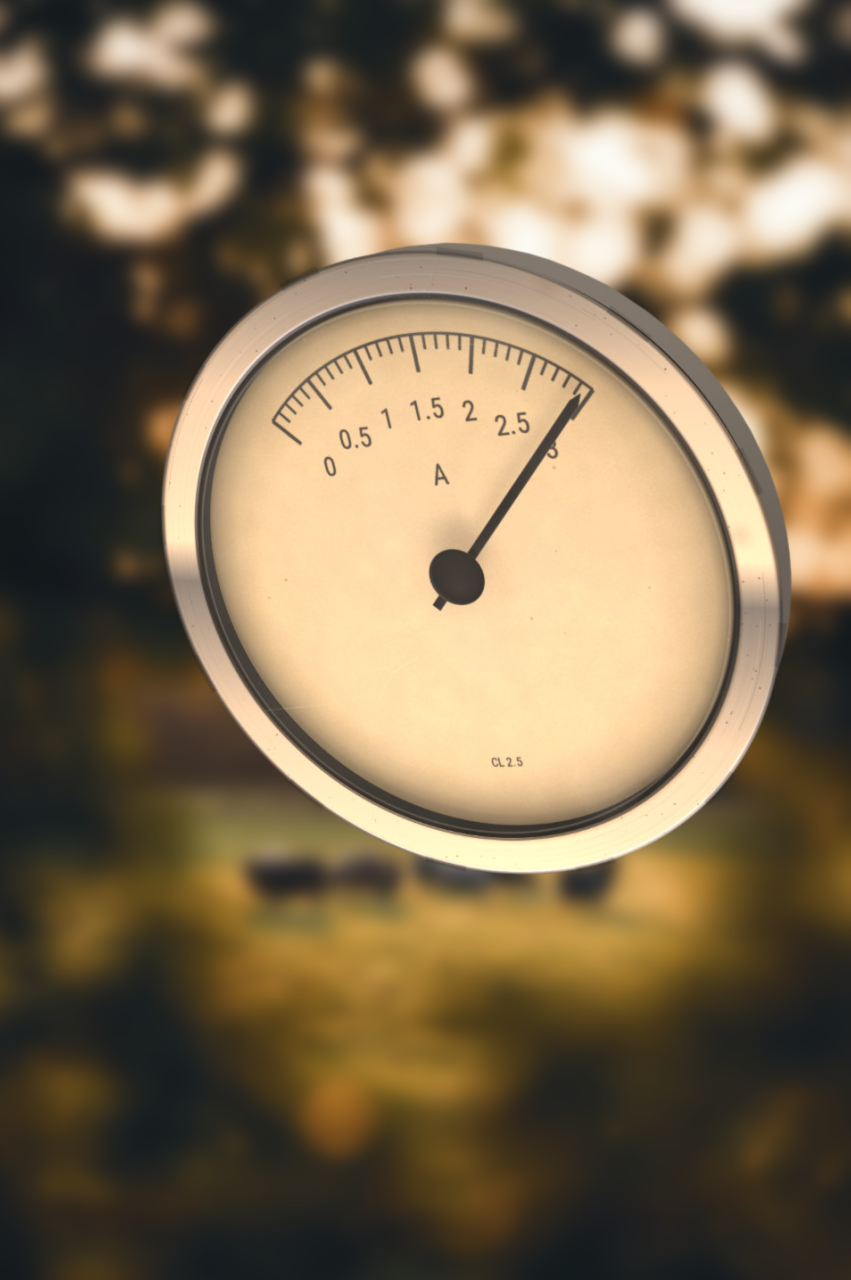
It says 2.95 A
